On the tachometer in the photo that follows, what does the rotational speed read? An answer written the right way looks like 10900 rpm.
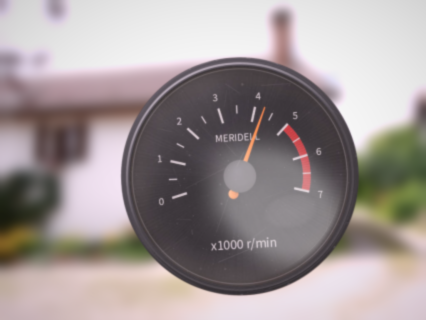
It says 4250 rpm
